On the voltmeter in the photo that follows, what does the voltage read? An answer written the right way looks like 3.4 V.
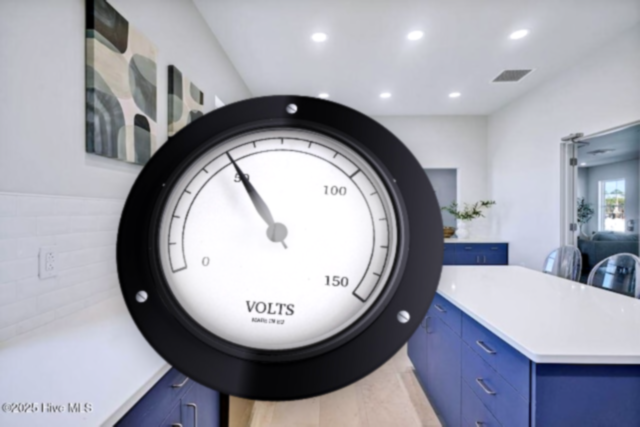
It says 50 V
